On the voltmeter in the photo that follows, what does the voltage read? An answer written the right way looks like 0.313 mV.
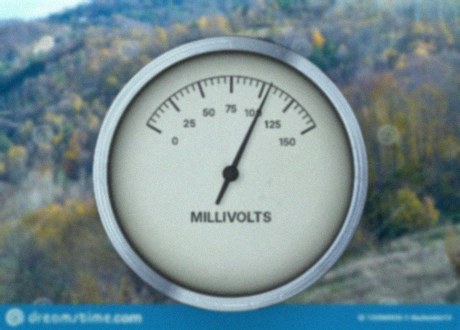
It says 105 mV
